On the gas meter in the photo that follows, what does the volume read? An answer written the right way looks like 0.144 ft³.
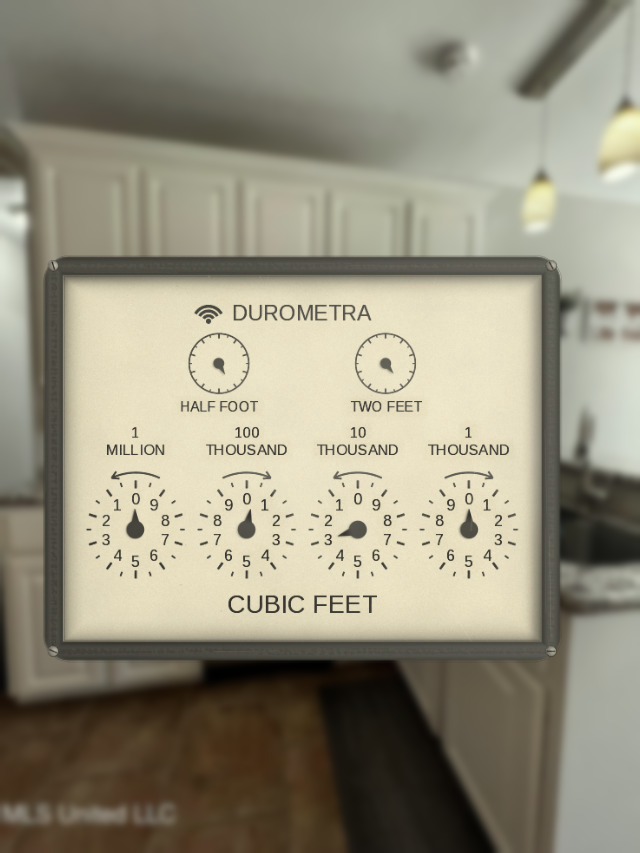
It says 3000 ft³
